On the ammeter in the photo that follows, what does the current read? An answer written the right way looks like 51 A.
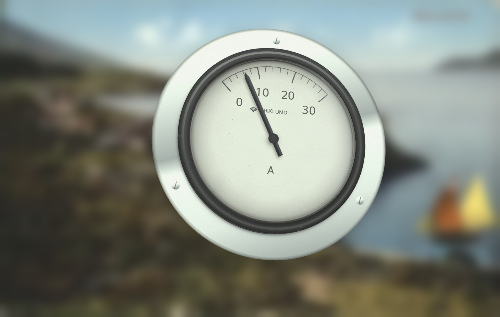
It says 6 A
